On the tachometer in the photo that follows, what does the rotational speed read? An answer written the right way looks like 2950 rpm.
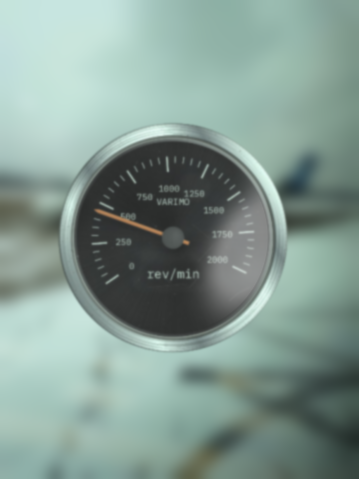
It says 450 rpm
